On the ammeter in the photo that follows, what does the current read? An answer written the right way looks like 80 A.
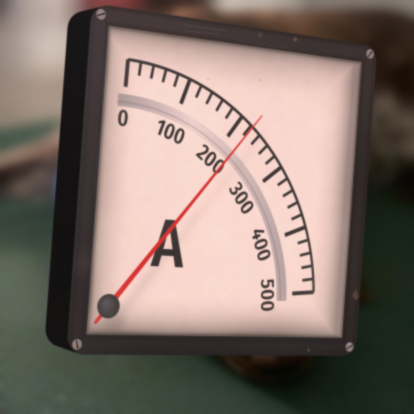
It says 220 A
